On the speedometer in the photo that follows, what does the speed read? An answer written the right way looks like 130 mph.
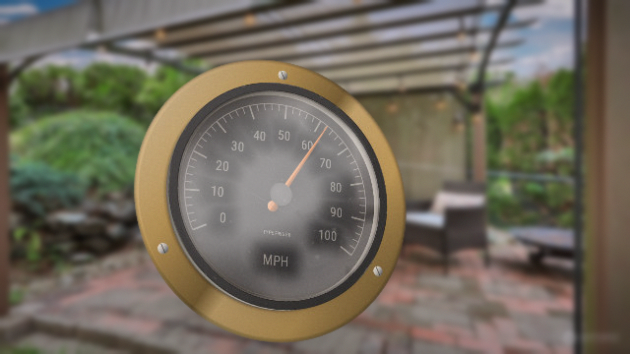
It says 62 mph
